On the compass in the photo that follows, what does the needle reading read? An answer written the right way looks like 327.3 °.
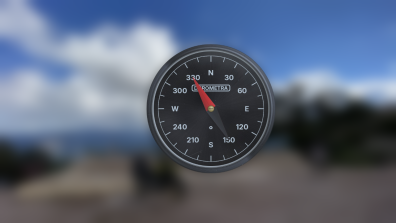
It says 330 °
